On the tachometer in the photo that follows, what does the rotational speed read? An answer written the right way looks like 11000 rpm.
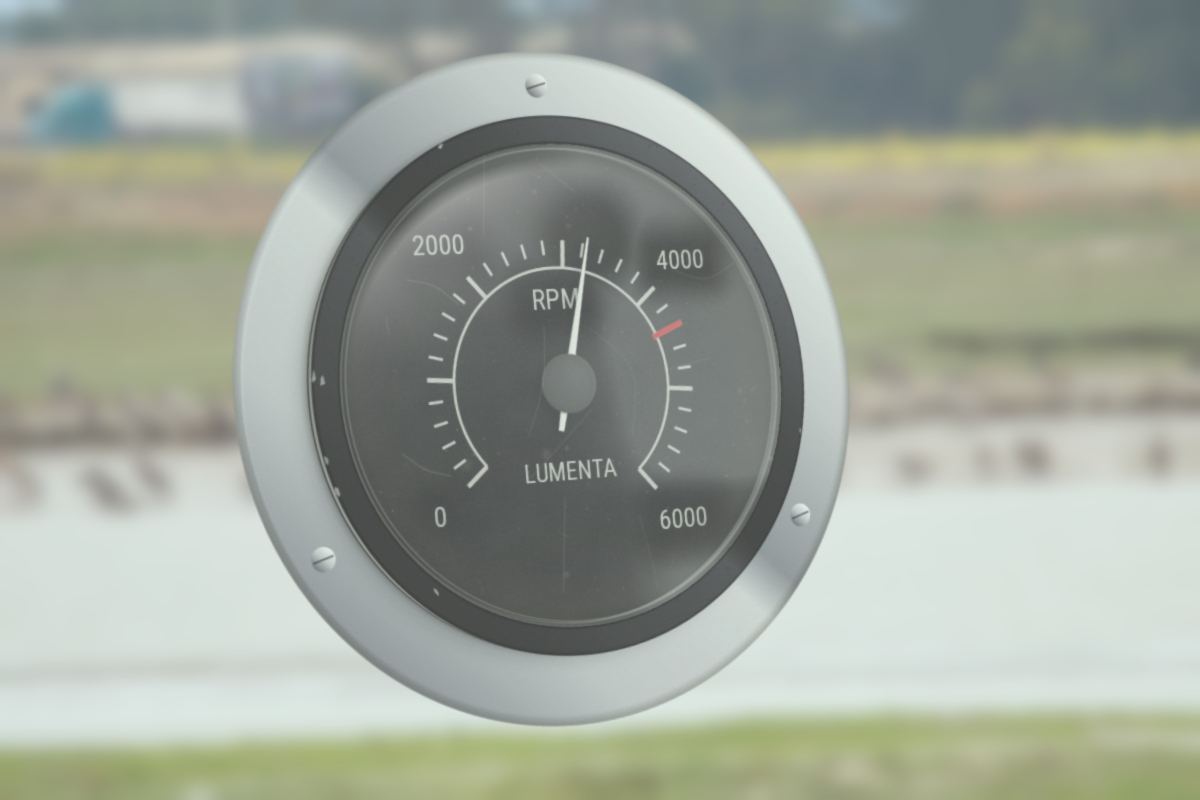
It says 3200 rpm
